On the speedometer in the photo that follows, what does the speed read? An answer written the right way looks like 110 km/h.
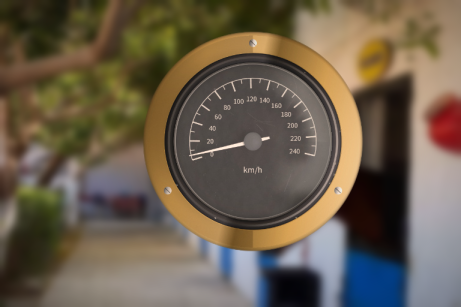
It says 5 km/h
